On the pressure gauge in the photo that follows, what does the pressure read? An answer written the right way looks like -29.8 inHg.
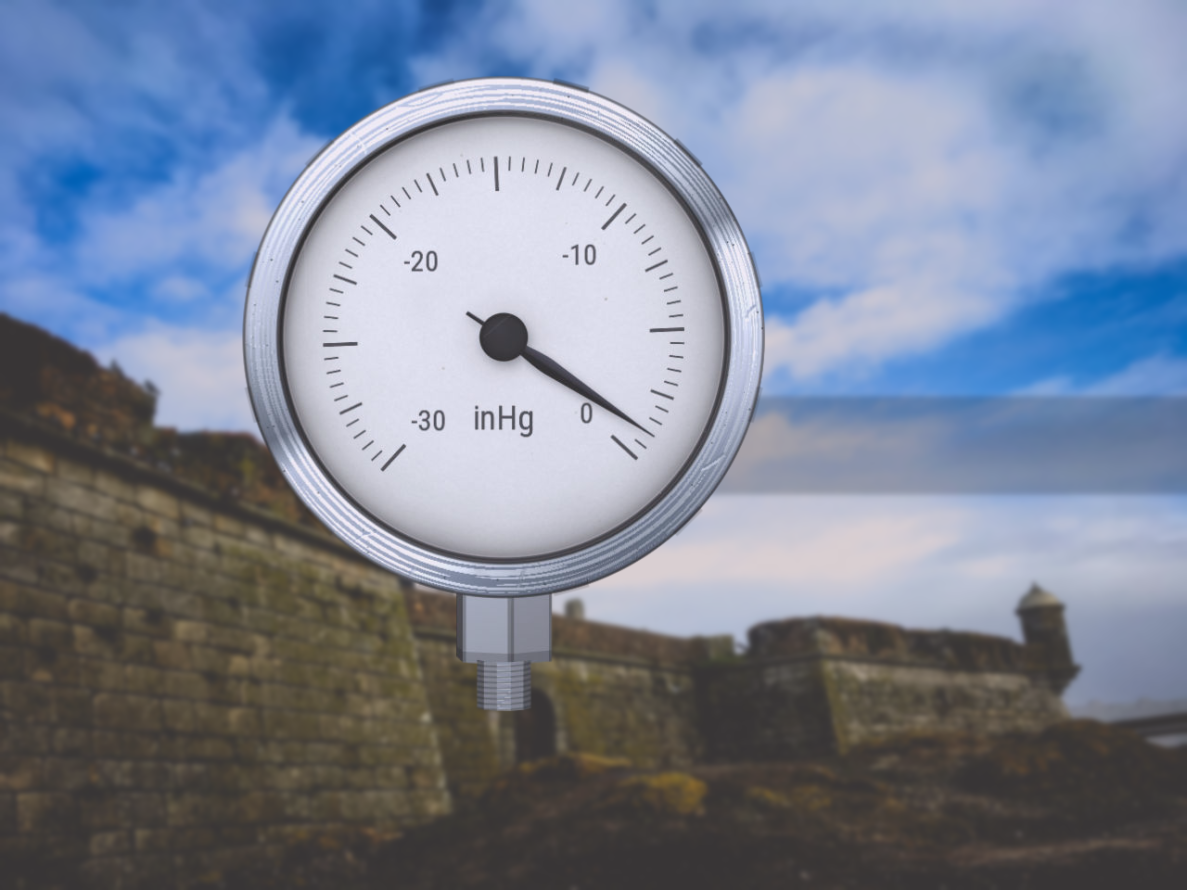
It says -1 inHg
